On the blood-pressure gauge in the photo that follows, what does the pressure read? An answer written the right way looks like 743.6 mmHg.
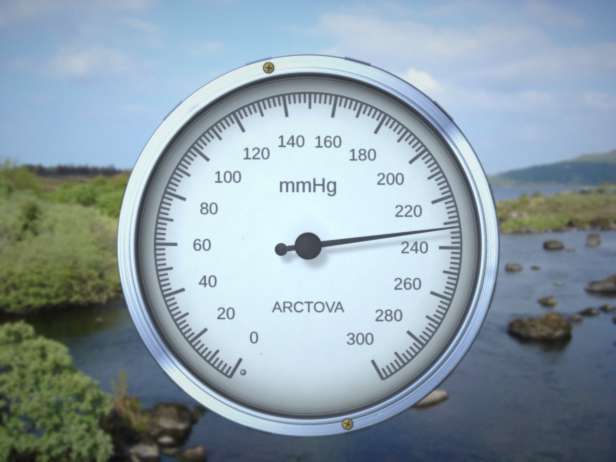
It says 232 mmHg
